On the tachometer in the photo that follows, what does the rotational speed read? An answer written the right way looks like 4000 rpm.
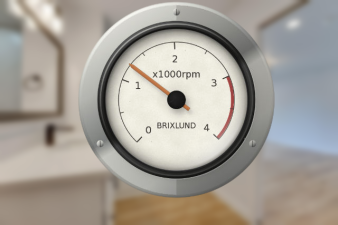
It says 1250 rpm
